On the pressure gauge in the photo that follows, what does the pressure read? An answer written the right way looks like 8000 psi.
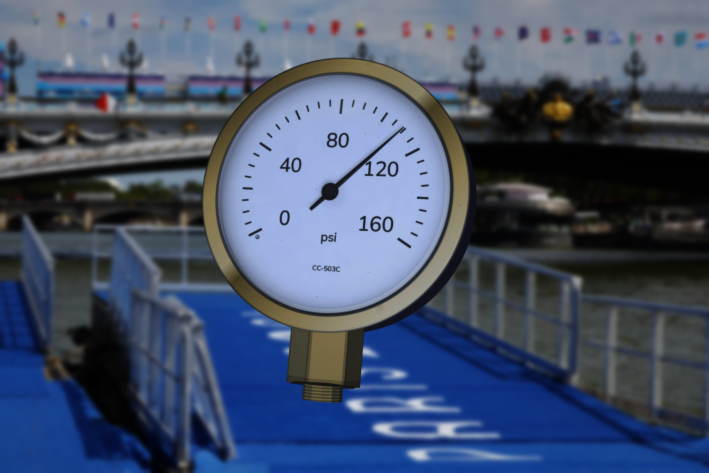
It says 110 psi
